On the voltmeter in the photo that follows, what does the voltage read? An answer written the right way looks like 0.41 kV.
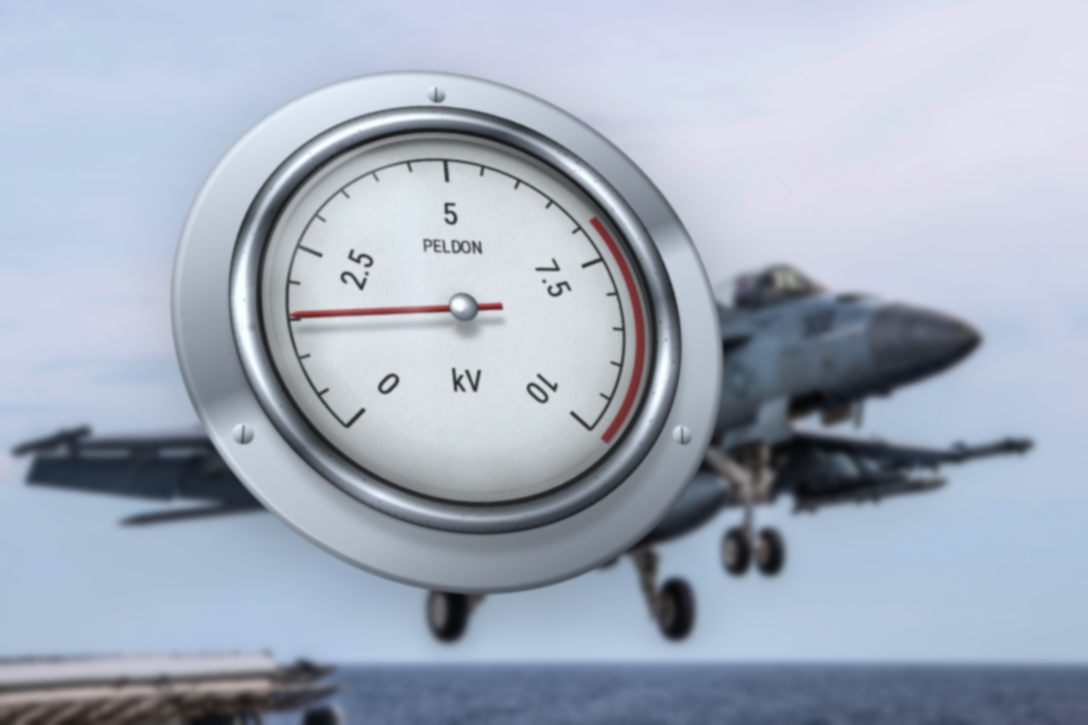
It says 1.5 kV
